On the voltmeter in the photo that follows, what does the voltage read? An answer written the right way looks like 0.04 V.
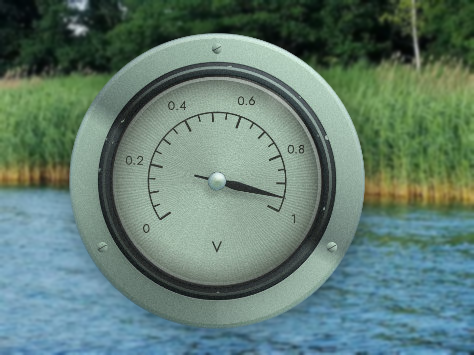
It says 0.95 V
